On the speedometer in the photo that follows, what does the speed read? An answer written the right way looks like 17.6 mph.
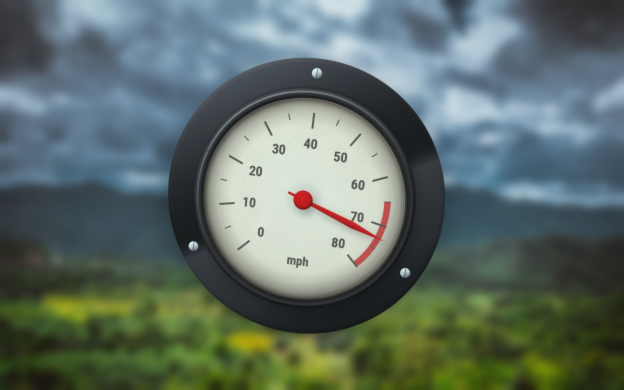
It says 72.5 mph
